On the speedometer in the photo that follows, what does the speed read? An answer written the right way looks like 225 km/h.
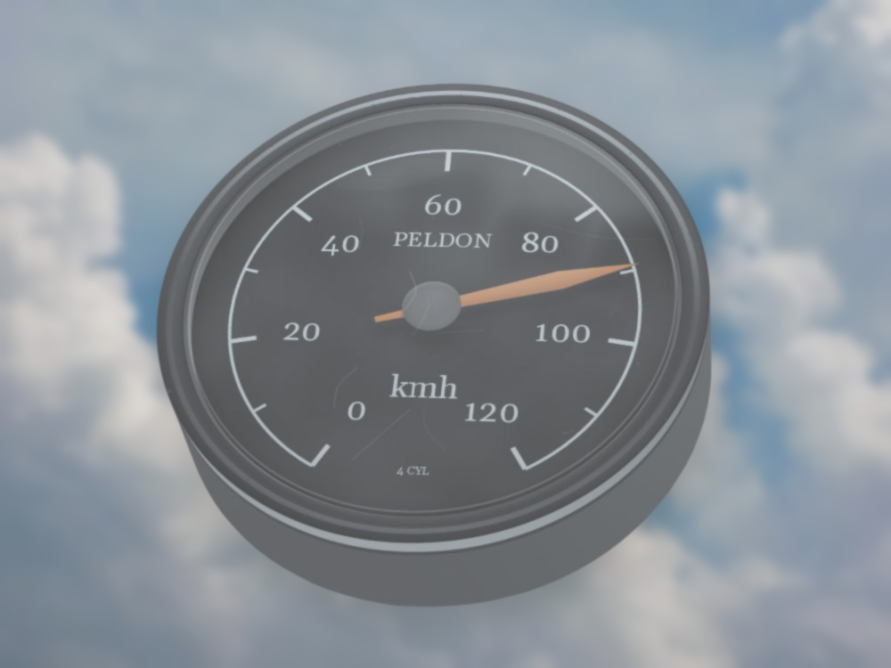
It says 90 km/h
